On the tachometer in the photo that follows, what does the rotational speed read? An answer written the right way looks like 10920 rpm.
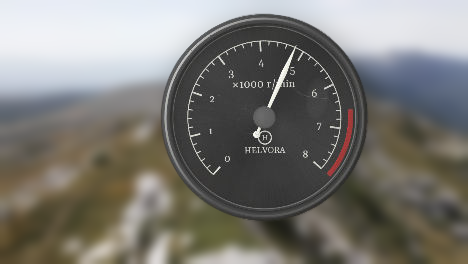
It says 4800 rpm
